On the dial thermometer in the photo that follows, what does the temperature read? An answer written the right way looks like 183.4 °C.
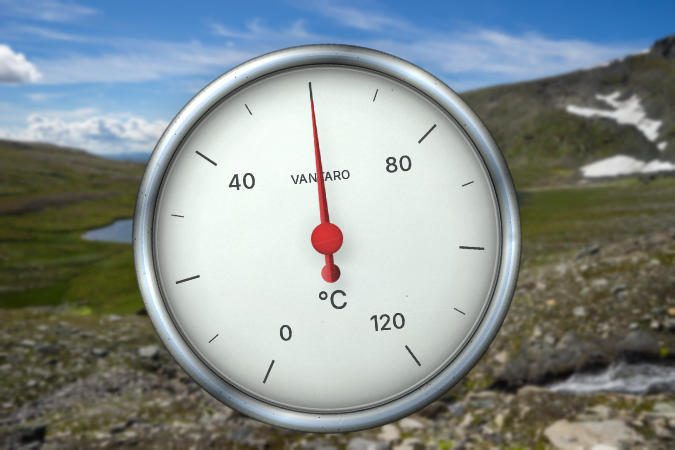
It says 60 °C
